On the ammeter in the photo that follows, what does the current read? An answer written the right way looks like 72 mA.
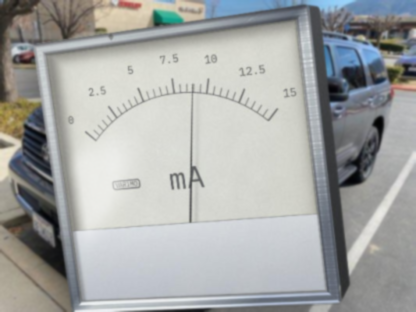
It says 9 mA
